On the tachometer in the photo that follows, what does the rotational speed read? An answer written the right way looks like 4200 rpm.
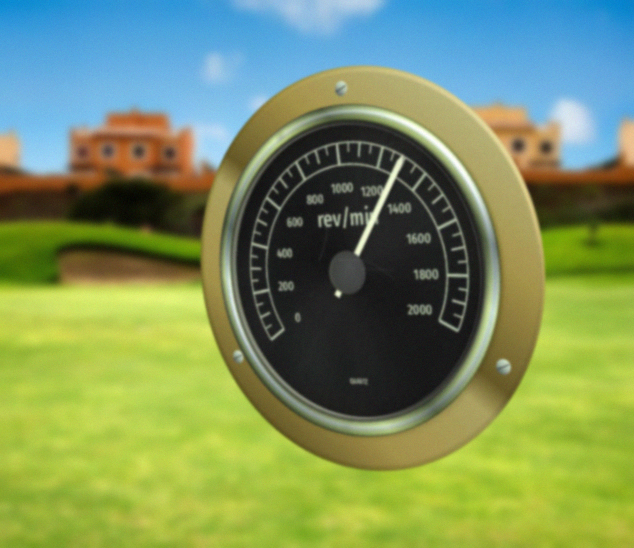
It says 1300 rpm
